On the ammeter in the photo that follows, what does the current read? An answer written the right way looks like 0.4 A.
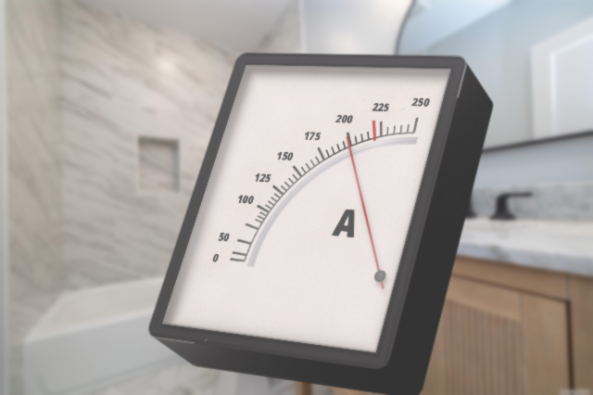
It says 200 A
